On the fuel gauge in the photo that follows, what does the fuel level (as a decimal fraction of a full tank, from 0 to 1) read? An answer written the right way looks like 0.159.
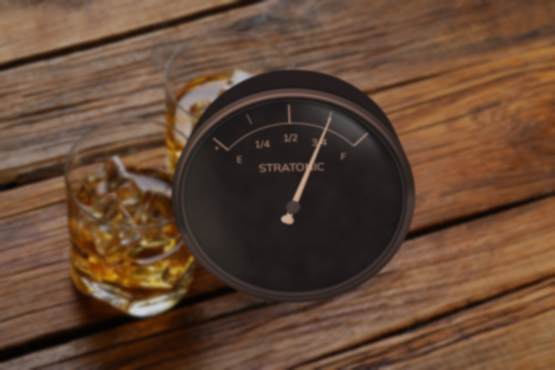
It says 0.75
